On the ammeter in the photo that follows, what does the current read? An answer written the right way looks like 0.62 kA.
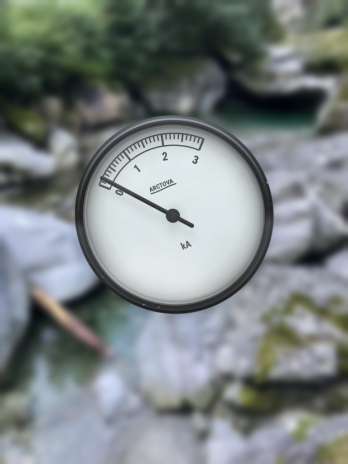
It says 0.2 kA
